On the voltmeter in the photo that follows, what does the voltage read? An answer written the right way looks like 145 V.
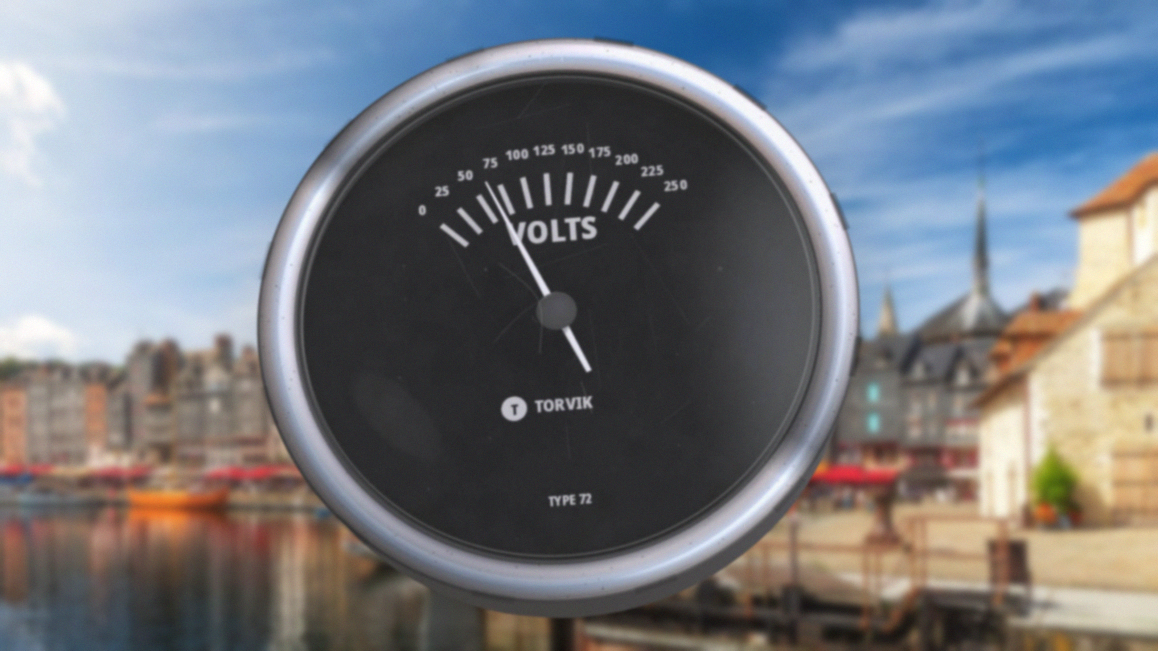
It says 62.5 V
